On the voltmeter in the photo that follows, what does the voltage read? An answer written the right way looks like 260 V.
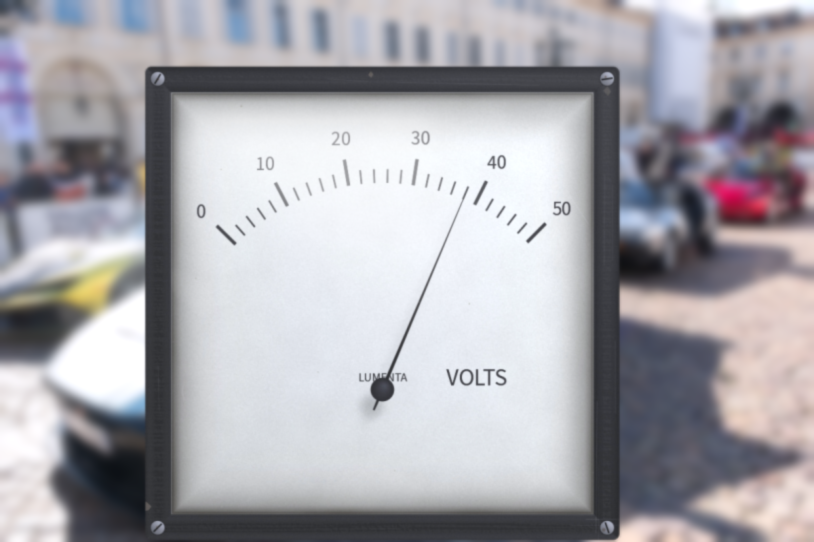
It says 38 V
